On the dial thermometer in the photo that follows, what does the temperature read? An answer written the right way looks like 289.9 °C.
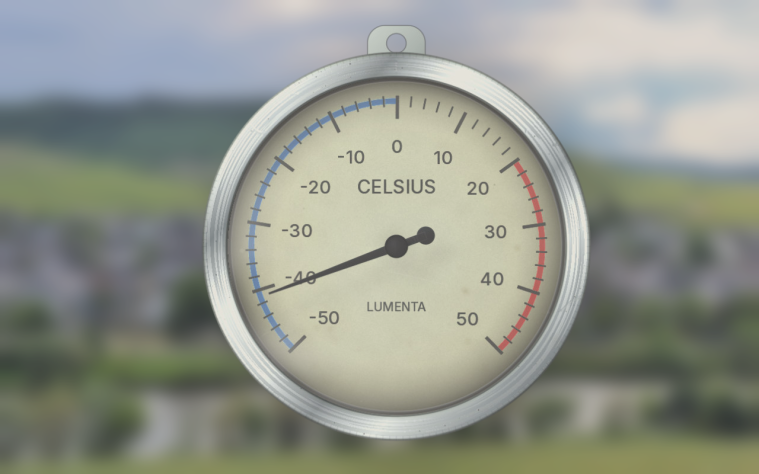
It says -41 °C
